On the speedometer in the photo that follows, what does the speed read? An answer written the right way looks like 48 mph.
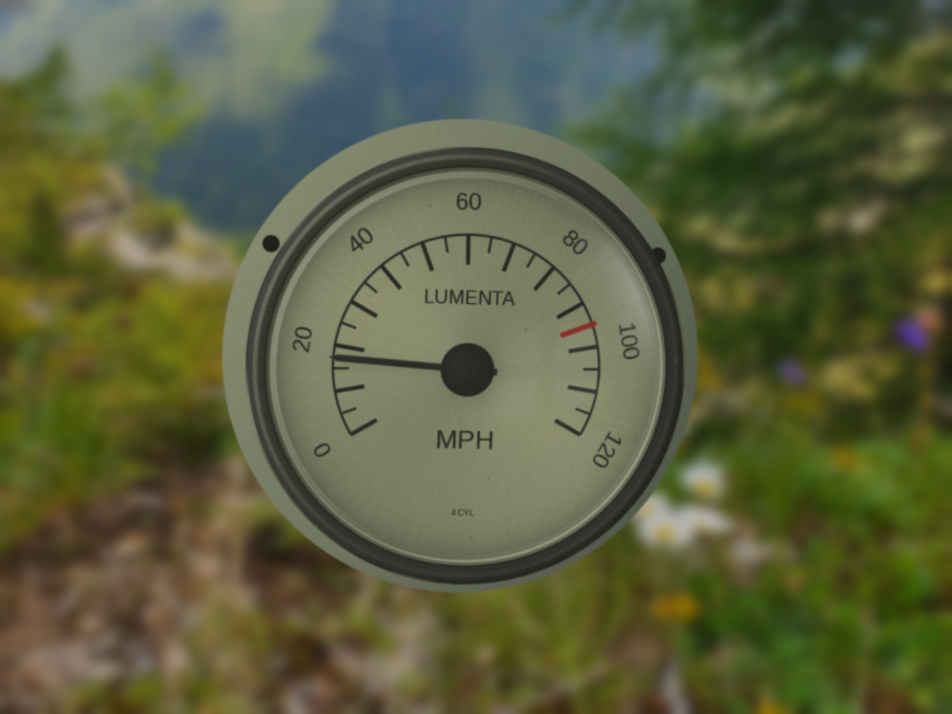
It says 17.5 mph
